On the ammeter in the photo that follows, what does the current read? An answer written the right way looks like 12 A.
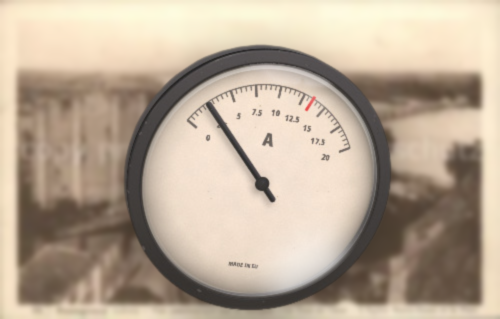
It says 2.5 A
